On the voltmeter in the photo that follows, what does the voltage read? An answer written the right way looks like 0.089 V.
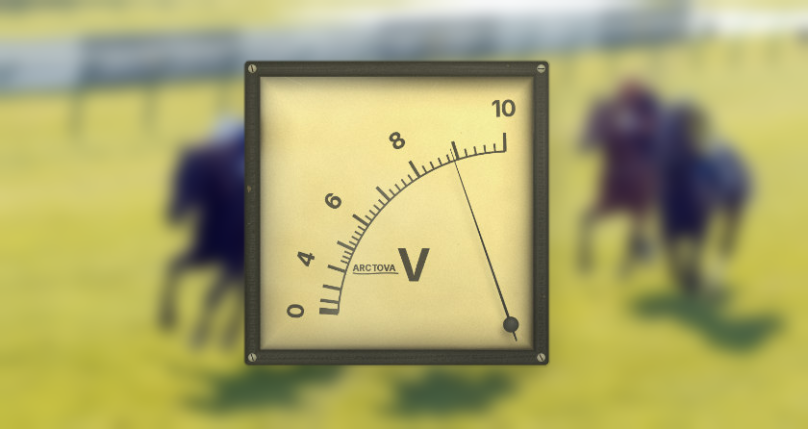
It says 8.9 V
